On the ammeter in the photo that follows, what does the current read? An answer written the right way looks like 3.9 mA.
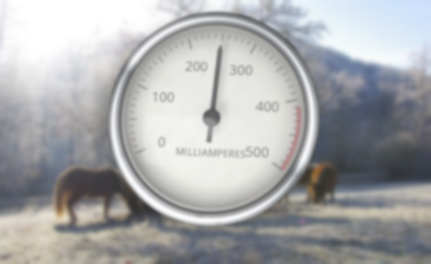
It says 250 mA
